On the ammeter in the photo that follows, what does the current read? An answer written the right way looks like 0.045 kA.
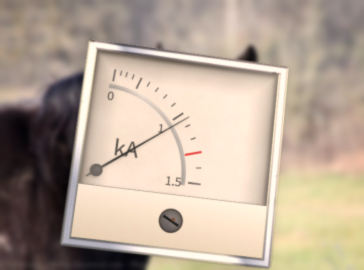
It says 1.05 kA
